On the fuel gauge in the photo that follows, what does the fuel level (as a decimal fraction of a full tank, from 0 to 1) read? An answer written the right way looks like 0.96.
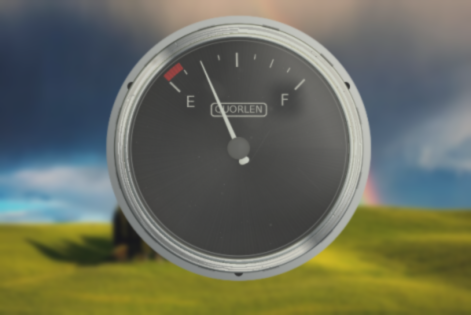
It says 0.25
